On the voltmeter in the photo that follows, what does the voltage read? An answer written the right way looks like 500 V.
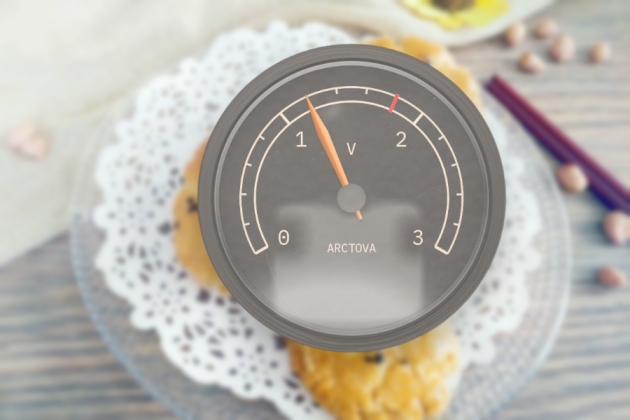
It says 1.2 V
